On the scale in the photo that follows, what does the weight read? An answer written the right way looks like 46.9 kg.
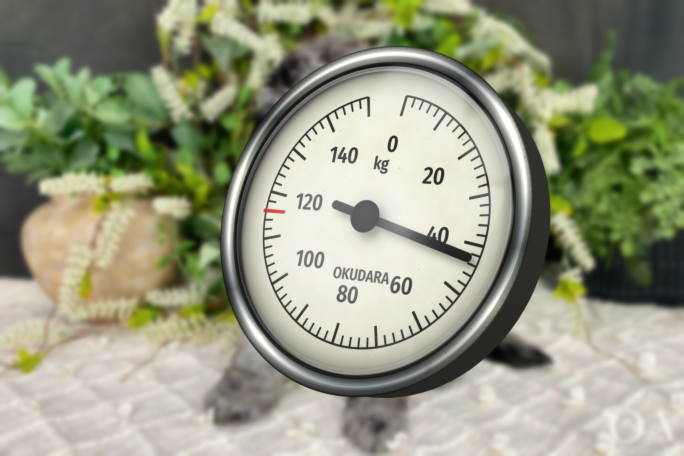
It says 43 kg
